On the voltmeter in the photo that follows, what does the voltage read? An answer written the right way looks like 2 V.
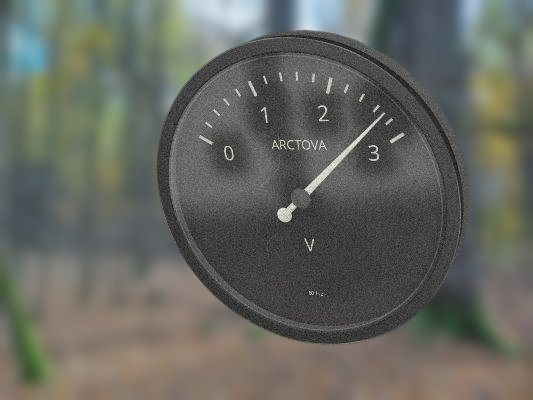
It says 2.7 V
